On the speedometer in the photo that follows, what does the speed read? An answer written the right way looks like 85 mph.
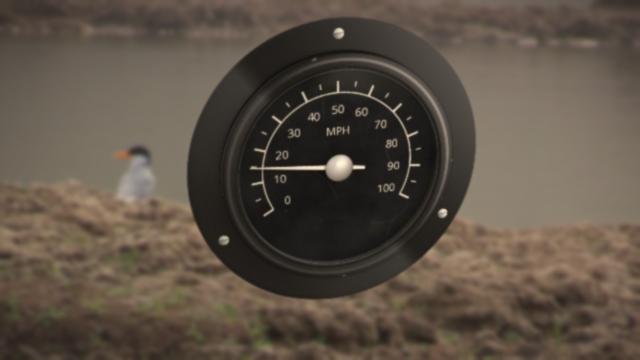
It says 15 mph
